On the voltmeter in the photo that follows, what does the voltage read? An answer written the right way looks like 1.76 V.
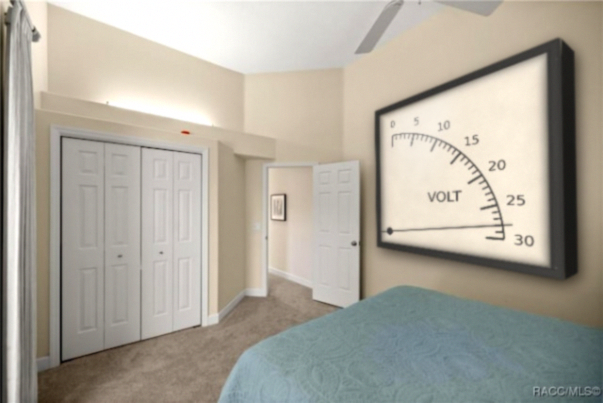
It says 28 V
